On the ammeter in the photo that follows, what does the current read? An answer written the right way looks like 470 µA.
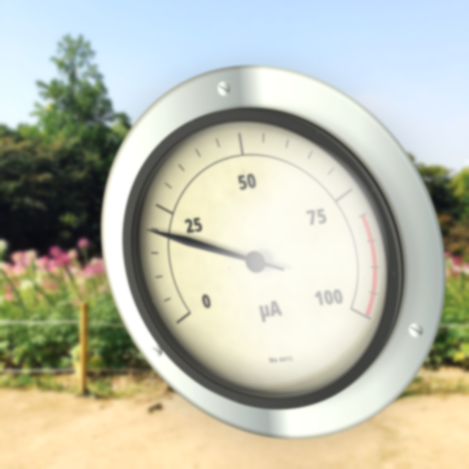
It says 20 µA
